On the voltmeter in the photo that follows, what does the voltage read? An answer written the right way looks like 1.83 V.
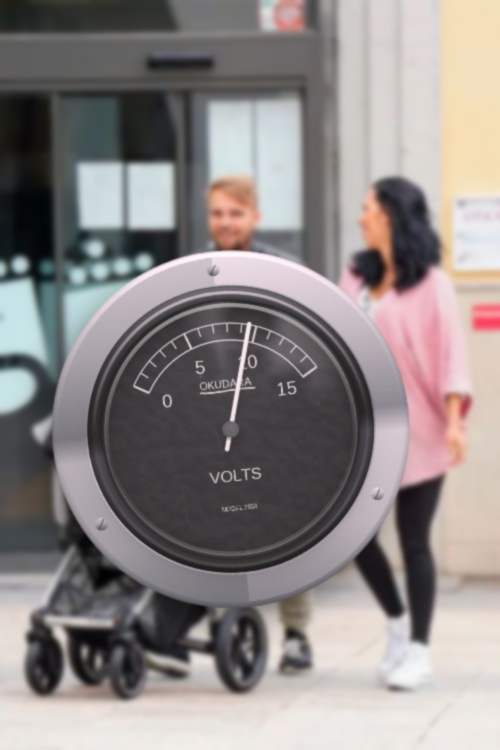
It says 9.5 V
